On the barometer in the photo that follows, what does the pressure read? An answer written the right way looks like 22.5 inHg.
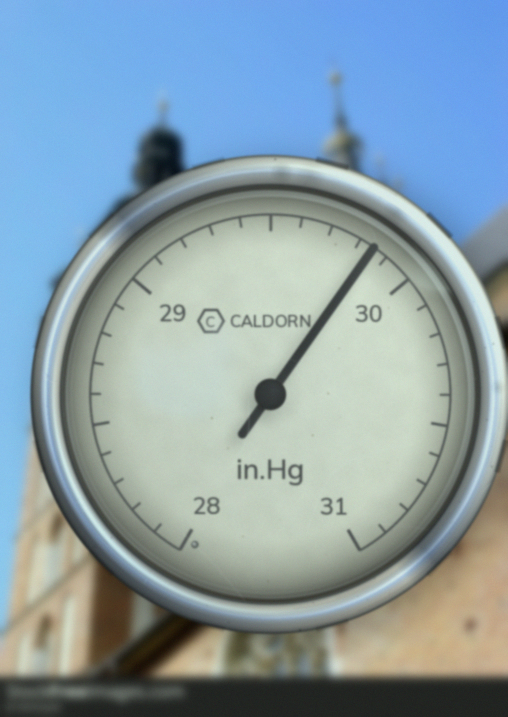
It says 29.85 inHg
